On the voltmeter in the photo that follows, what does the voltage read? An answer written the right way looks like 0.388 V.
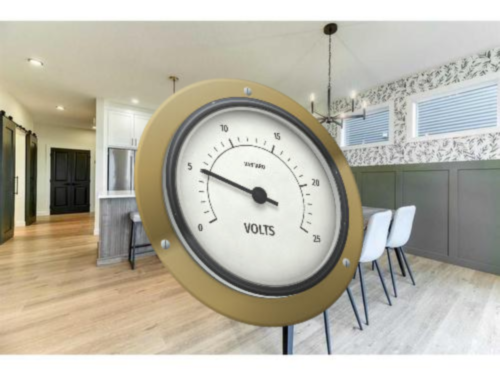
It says 5 V
